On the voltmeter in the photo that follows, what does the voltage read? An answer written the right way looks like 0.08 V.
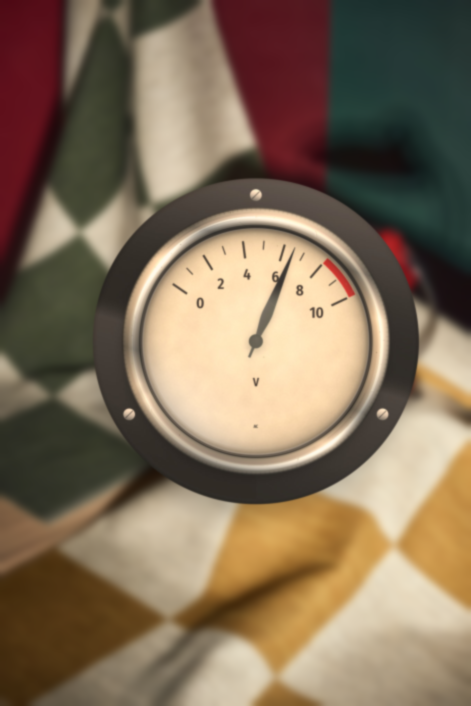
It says 6.5 V
